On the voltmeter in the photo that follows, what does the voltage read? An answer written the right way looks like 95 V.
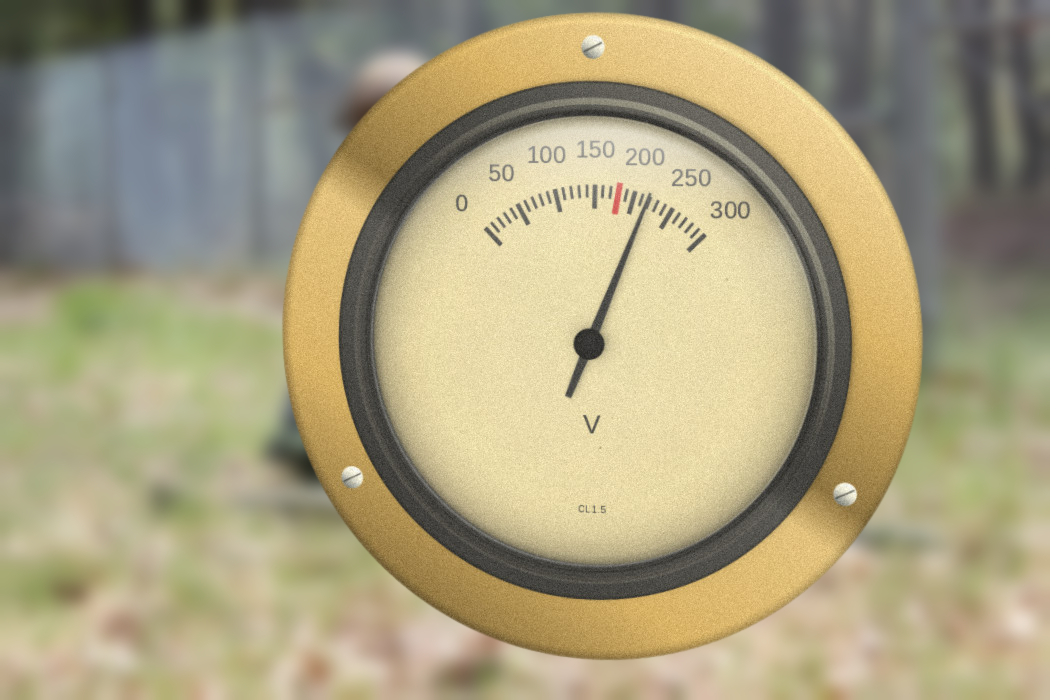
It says 220 V
